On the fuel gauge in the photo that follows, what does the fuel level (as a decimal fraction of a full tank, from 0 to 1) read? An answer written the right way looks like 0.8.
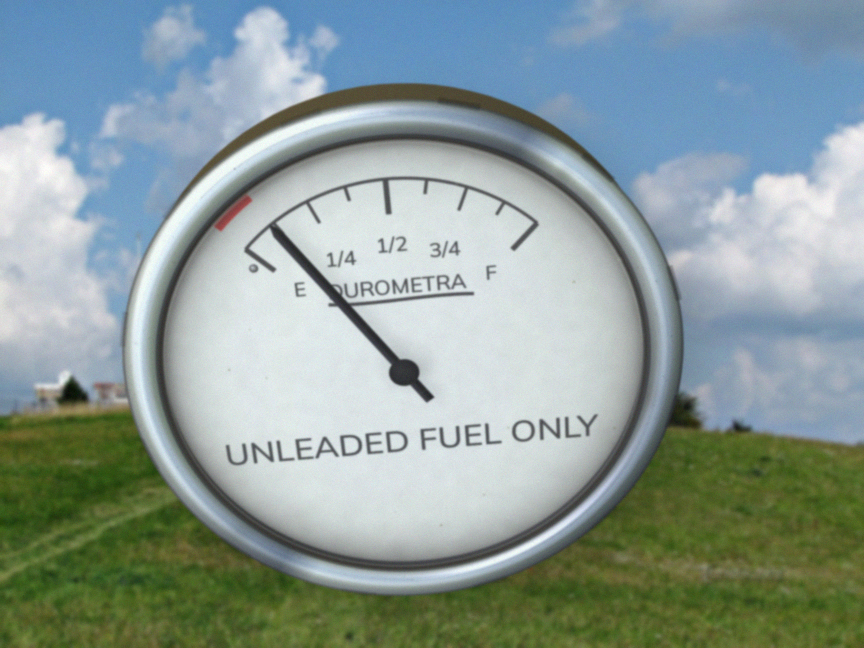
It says 0.125
